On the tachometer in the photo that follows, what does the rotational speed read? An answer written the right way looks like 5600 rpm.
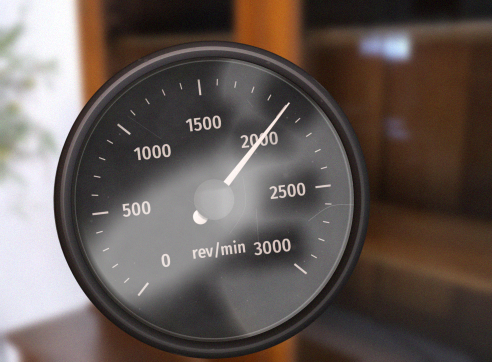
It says 2000 rpm
